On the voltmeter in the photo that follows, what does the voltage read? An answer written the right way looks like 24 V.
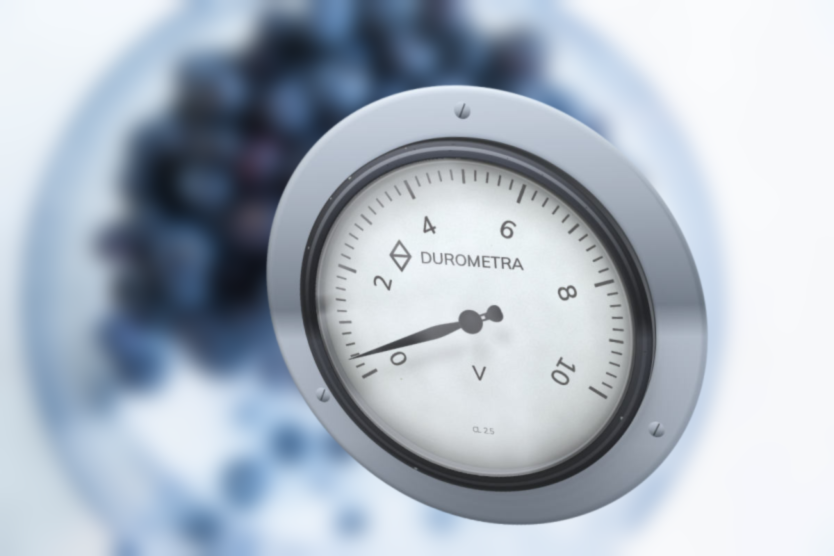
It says 0.4 V
